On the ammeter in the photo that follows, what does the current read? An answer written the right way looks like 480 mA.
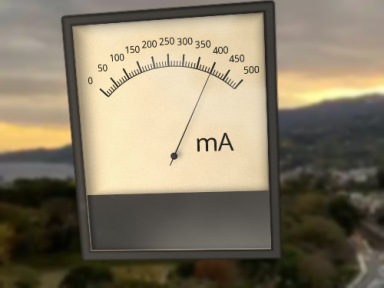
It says 400 mA
